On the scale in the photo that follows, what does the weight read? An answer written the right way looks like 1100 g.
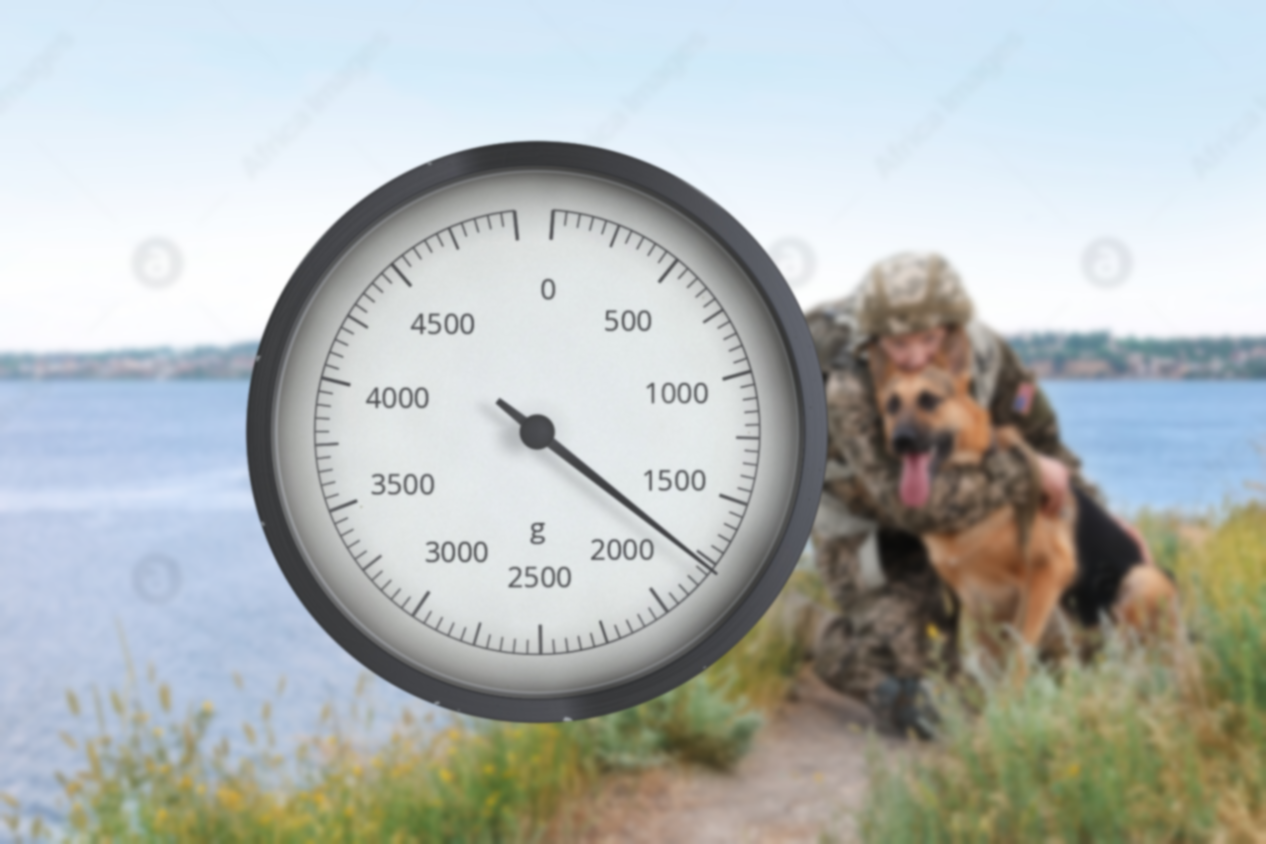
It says 1775 g
